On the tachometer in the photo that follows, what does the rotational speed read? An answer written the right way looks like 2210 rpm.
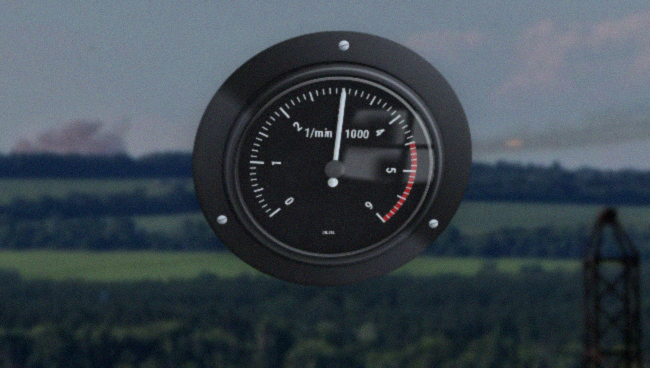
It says 3000 rpm
